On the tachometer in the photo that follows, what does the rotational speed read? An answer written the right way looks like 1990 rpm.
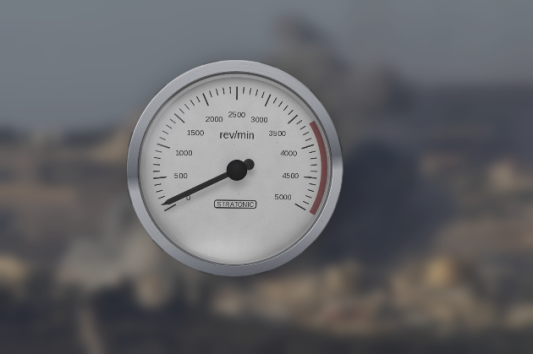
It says 100 rpm
